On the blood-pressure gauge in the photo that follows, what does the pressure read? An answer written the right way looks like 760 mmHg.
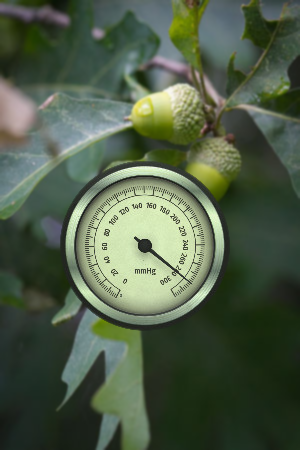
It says 280 mmHg
